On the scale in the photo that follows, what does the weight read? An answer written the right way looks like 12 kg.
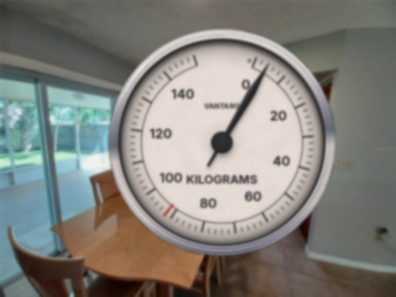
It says 4 kg
